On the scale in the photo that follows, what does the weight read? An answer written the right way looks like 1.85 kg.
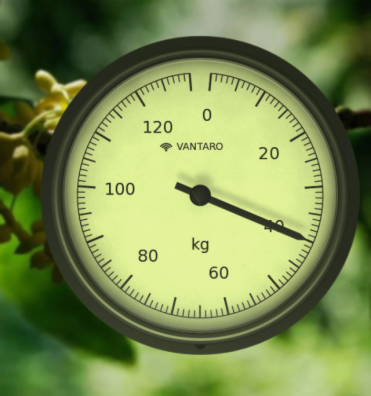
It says 40 kg
